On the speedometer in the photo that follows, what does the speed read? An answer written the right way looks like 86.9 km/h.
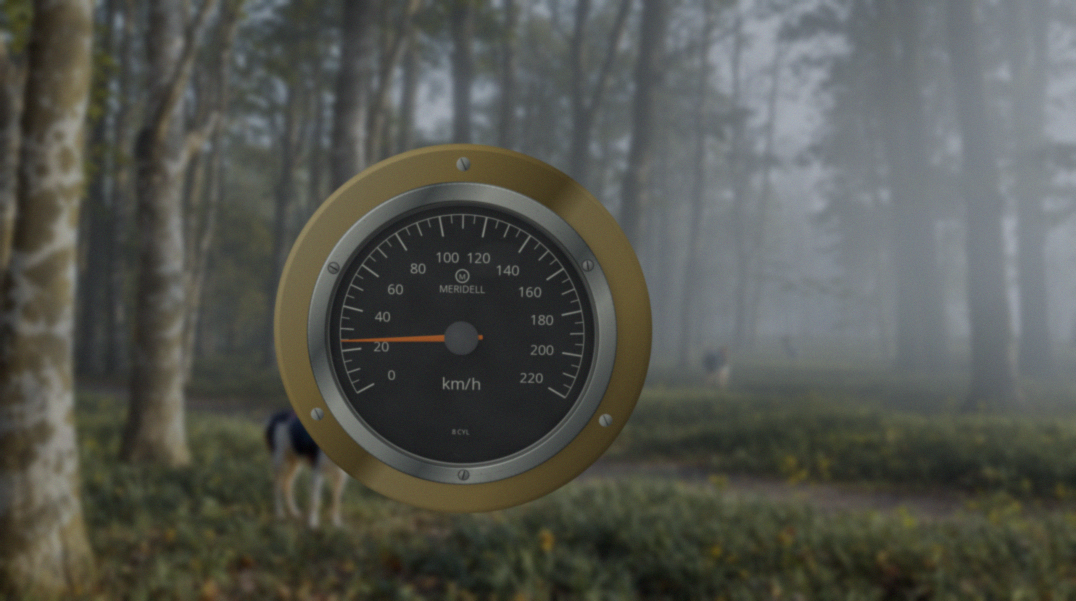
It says 25 km/h
